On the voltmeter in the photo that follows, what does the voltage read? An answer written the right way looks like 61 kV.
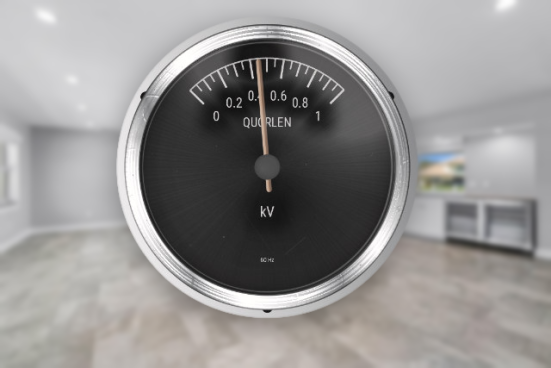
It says 0.45 kV
